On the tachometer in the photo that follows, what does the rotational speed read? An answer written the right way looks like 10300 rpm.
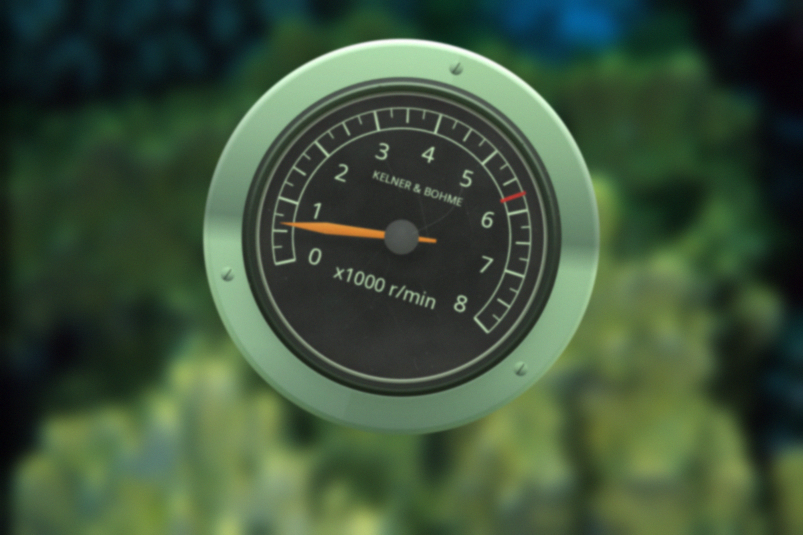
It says 625 rpm
